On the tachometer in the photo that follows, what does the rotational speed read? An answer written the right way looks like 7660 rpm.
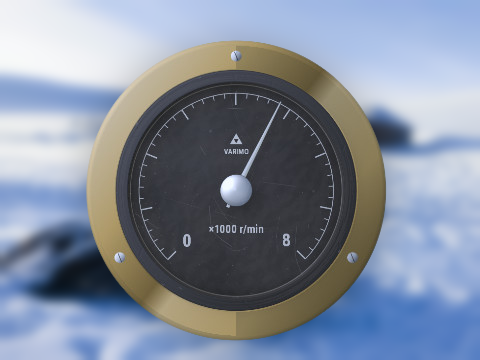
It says 4800 rpm
